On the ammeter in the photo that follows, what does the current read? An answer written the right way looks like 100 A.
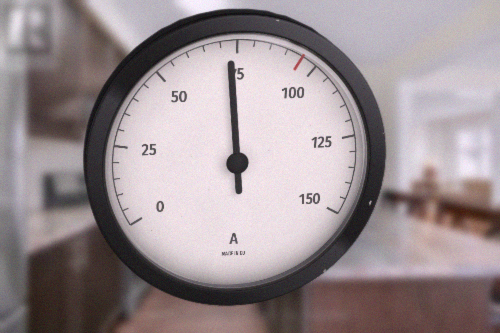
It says 72.5 A
